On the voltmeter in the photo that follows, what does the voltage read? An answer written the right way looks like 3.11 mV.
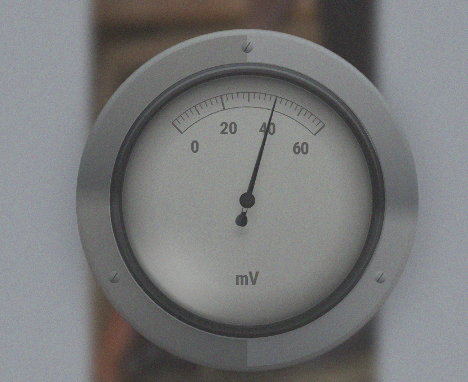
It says 40 mV
